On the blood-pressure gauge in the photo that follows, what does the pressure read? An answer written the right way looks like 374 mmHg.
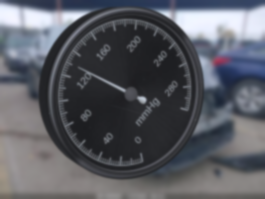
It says 130 mmHg
